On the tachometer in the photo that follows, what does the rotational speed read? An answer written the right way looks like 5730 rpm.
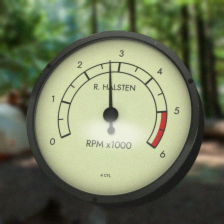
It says 2750 rpm
